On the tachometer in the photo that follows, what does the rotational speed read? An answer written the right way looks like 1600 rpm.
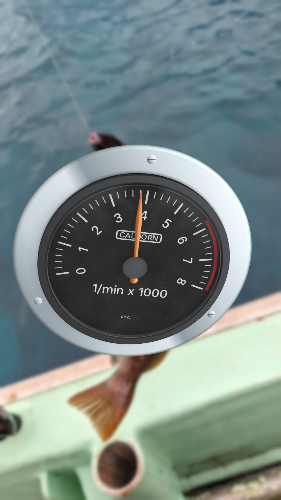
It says 3800 rpm
